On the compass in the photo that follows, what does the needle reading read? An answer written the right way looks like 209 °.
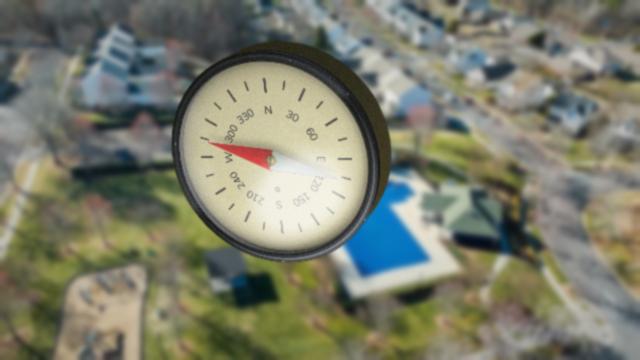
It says 285 °
